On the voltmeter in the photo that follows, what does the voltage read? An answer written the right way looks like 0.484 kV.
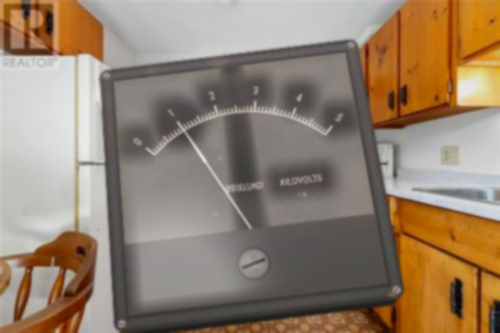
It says 1 kV
